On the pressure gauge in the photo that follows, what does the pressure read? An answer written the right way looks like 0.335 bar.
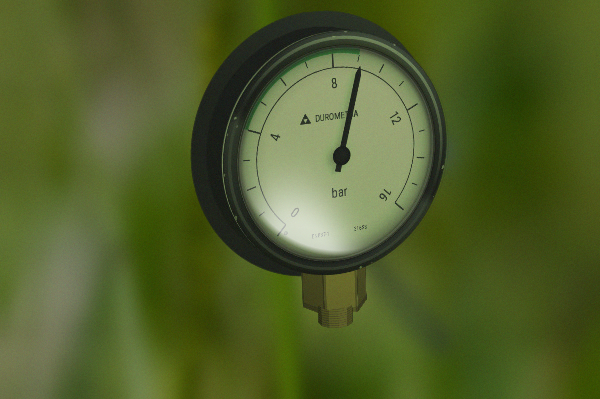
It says 9 bar
